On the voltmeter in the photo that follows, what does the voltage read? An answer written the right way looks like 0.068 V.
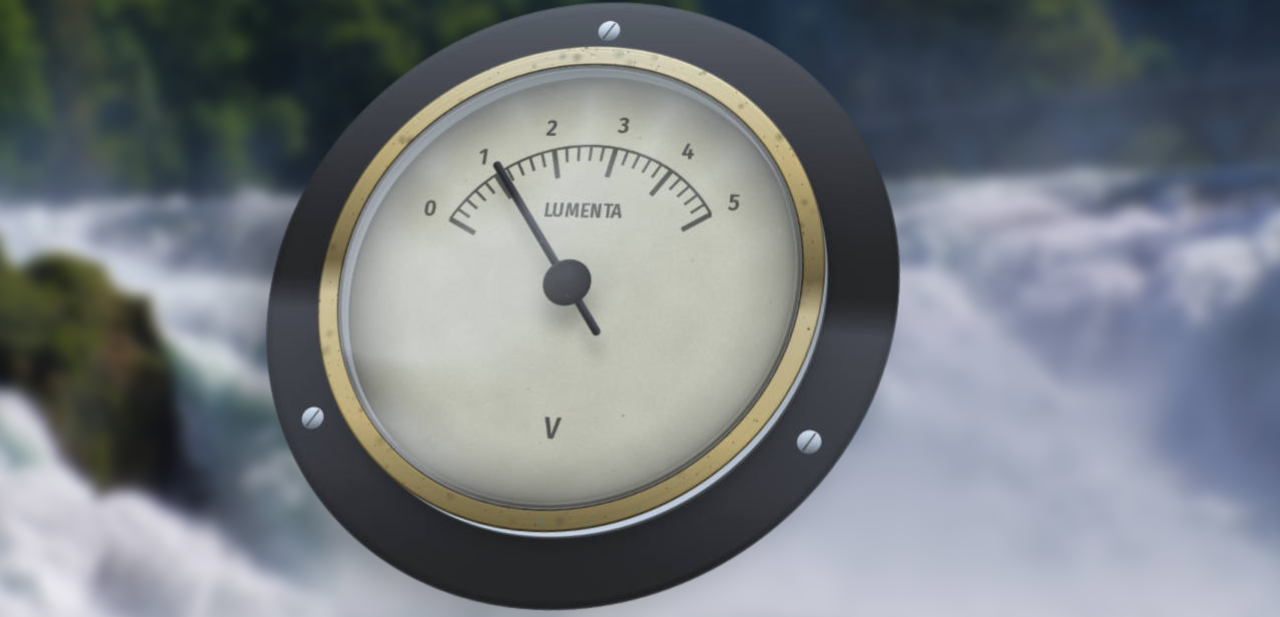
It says 1.1 V
